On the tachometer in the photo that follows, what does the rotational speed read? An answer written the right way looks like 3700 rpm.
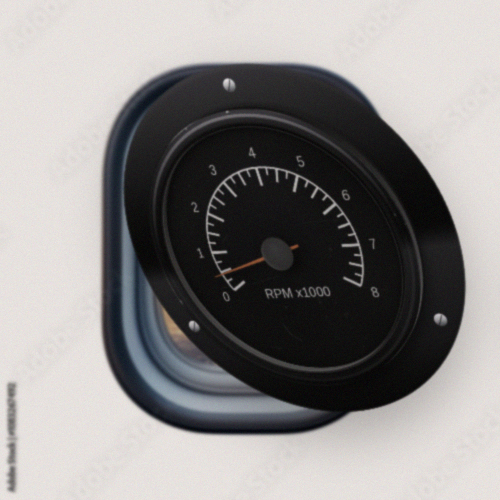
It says 500 rpm
